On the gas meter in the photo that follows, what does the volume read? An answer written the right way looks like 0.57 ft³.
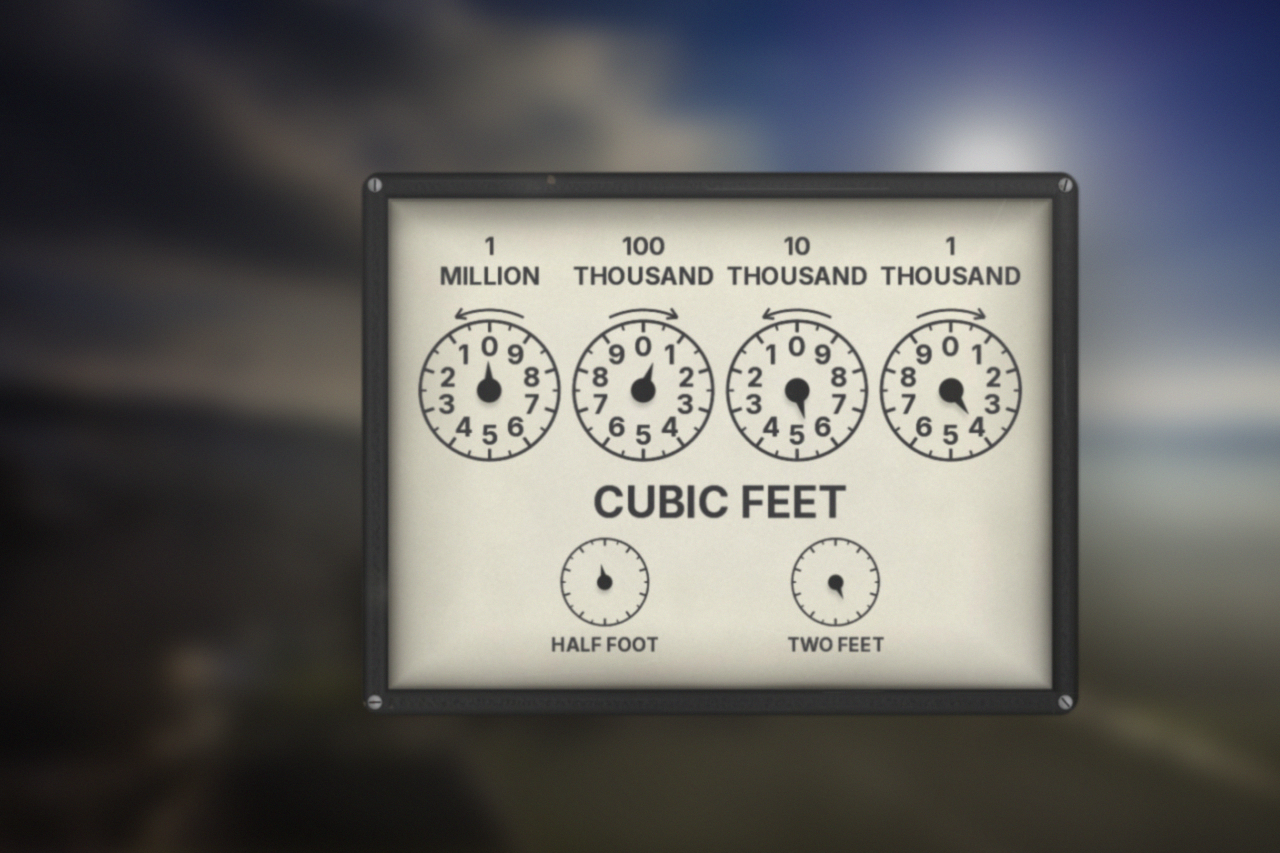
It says 5400 ft³
